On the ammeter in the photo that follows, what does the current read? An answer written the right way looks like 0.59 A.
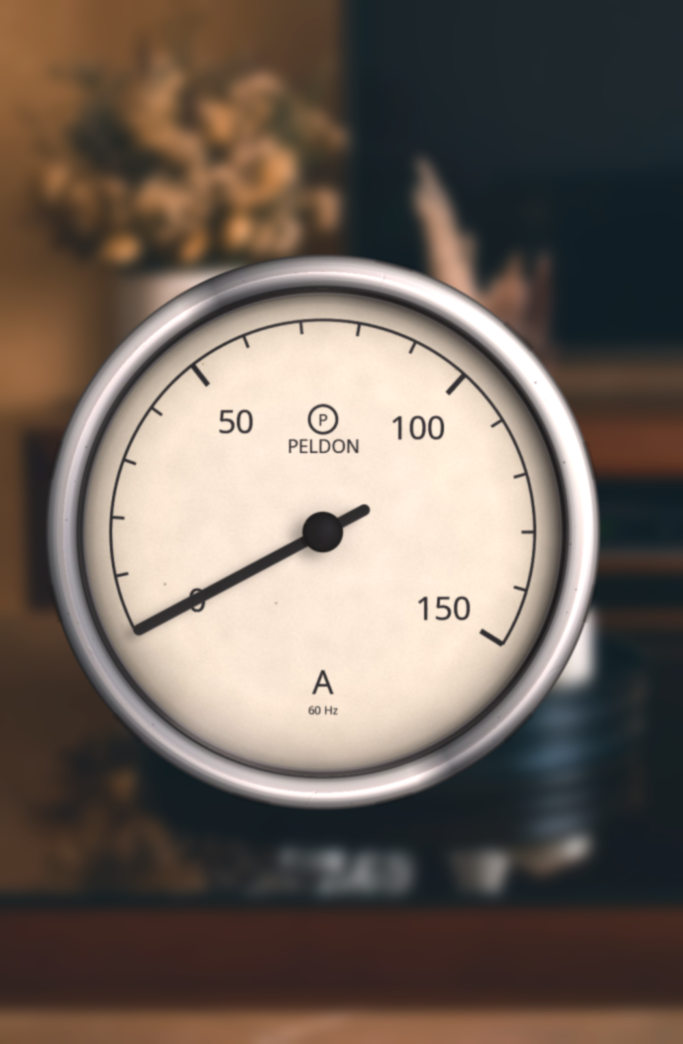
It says 0 A
